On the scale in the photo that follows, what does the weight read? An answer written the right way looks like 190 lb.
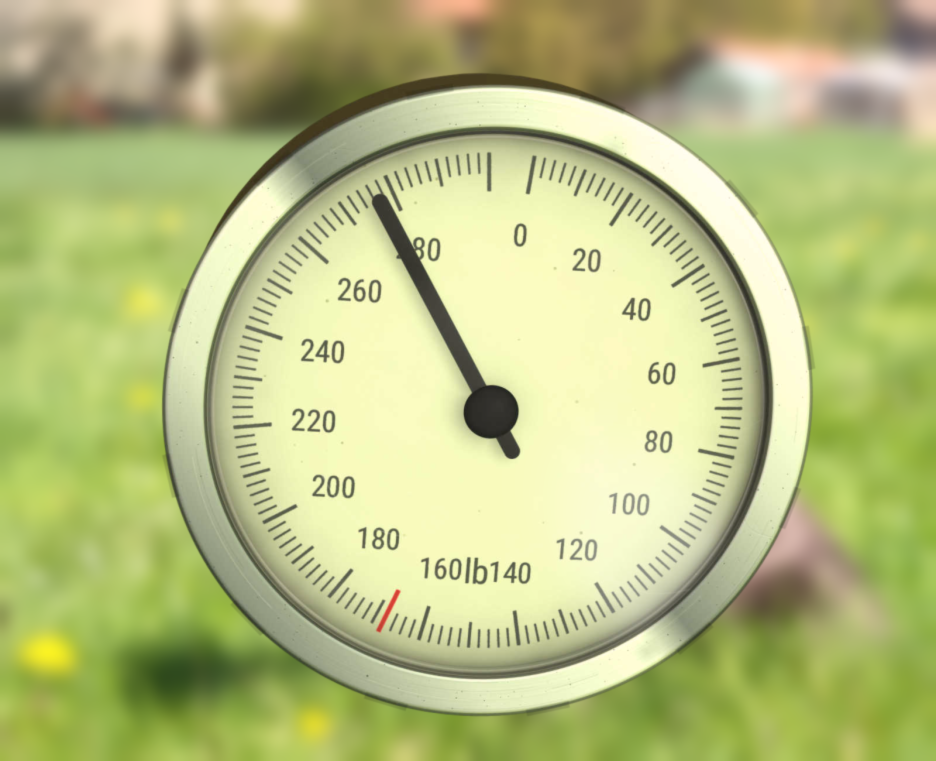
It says 277 lb
